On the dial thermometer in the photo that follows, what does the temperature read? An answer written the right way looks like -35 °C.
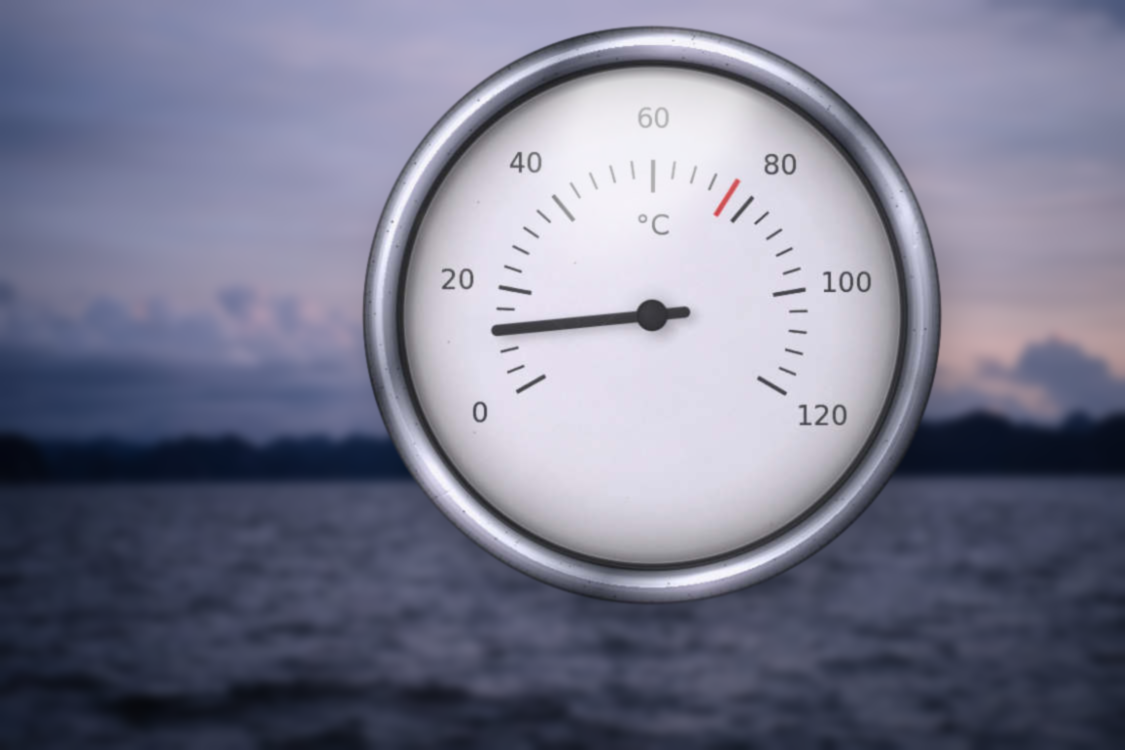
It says 12 °C
